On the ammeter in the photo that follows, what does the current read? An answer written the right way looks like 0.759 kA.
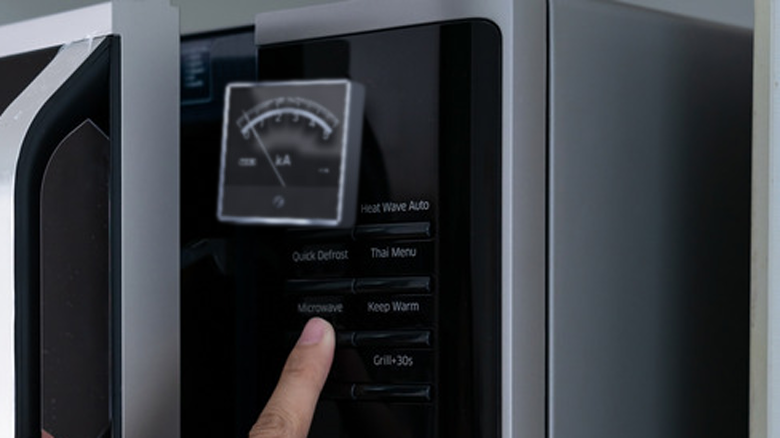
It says 0.5 kA
